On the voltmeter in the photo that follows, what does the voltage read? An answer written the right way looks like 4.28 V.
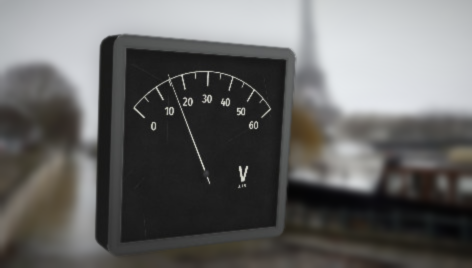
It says 15 V
